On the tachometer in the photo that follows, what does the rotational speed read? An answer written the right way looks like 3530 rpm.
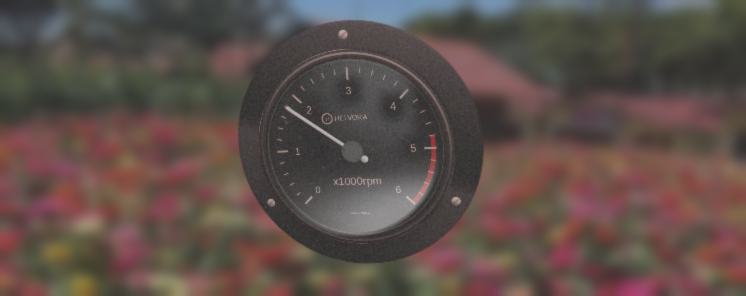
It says 1800 rpm
